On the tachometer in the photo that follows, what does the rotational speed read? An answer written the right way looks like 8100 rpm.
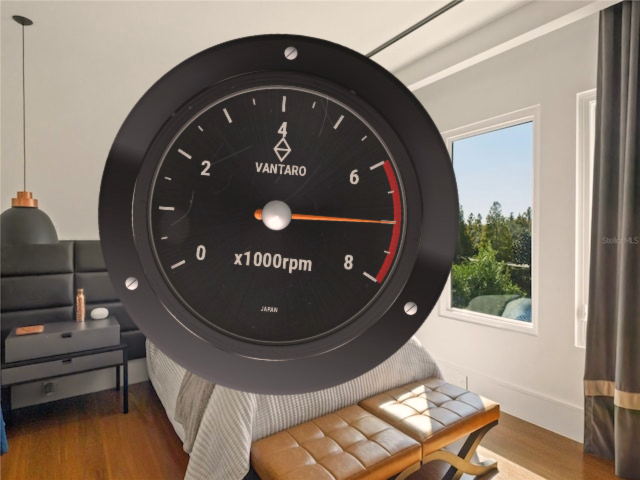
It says 7000 rpm
